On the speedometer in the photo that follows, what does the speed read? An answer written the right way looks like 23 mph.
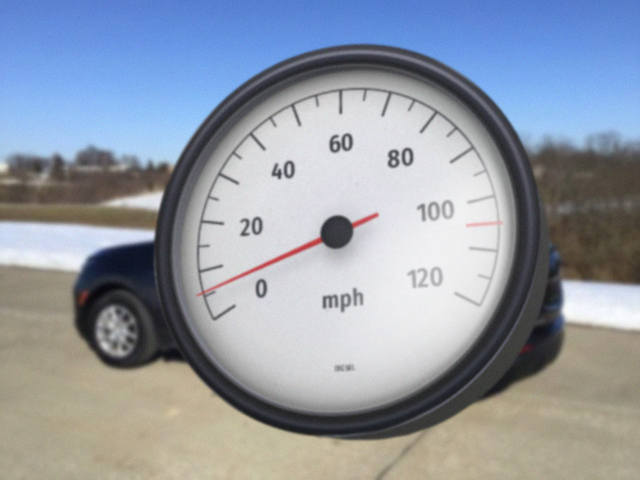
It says 5 mph
